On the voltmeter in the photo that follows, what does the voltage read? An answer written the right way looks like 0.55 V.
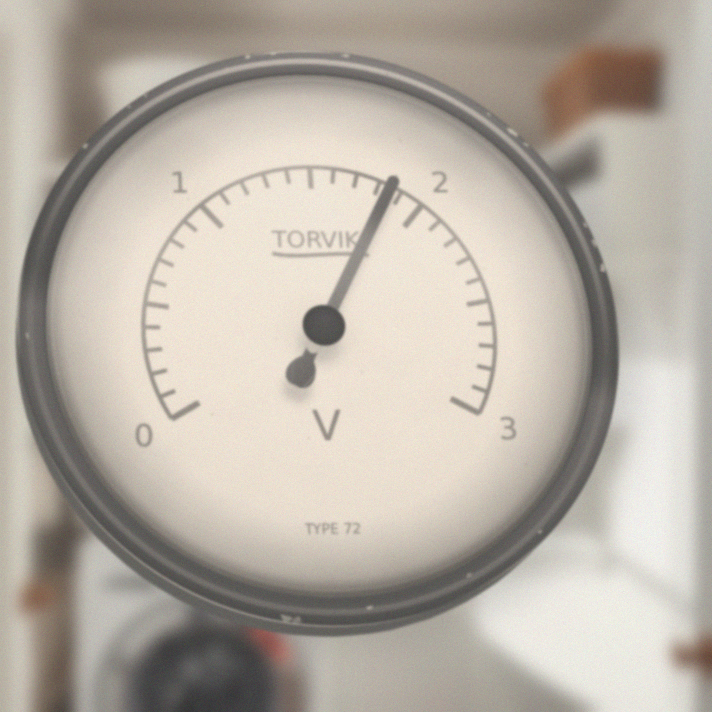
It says 1.85 V
